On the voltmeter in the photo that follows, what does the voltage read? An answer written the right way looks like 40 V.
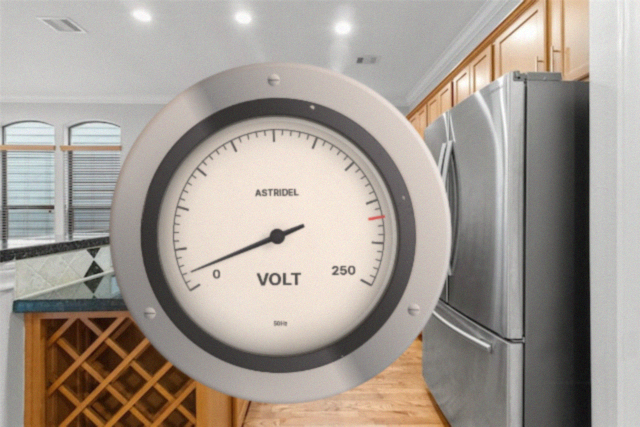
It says 10 V
